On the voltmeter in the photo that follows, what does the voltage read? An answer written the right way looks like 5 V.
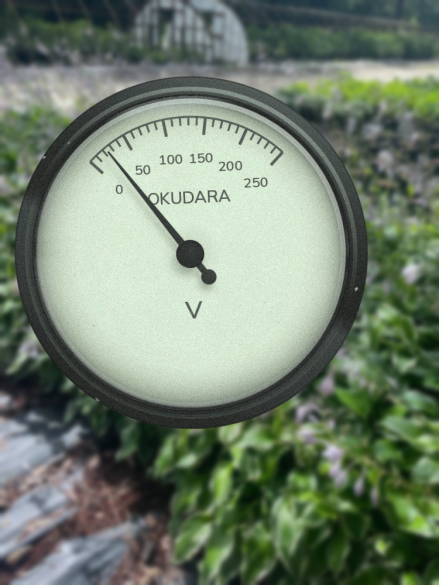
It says 25 V
